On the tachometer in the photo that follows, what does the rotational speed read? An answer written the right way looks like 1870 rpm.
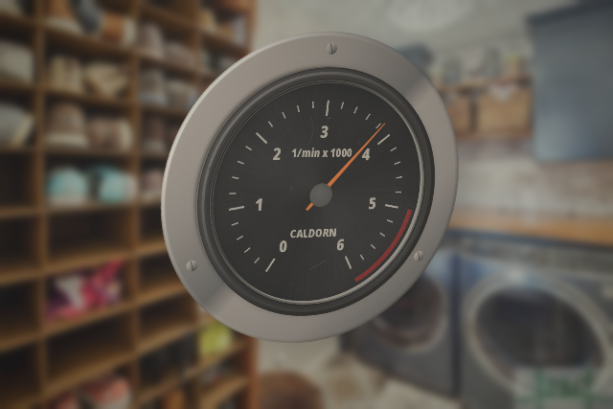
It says 3800 rpm
